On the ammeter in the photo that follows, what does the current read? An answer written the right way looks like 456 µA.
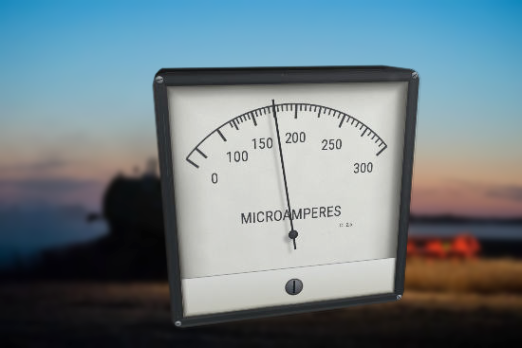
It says 175 µA
